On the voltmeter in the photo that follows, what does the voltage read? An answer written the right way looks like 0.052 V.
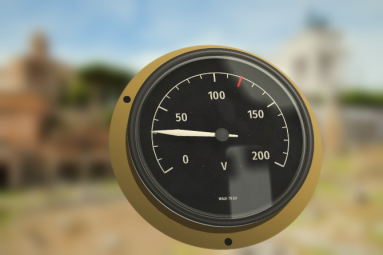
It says 30 V
